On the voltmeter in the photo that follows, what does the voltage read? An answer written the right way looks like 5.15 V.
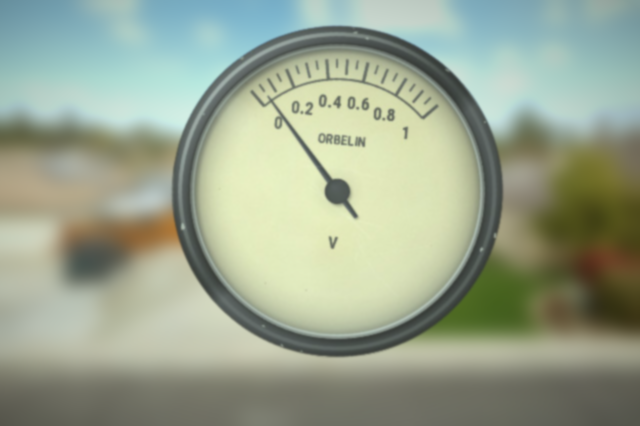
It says 0.05 V
